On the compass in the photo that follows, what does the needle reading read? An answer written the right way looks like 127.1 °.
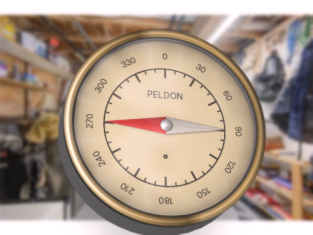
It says 270 °
